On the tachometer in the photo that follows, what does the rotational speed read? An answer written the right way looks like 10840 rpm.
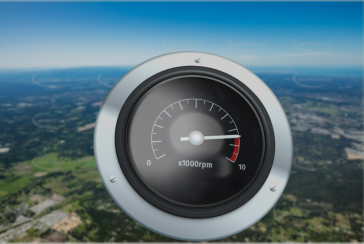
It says 8500 rpm
